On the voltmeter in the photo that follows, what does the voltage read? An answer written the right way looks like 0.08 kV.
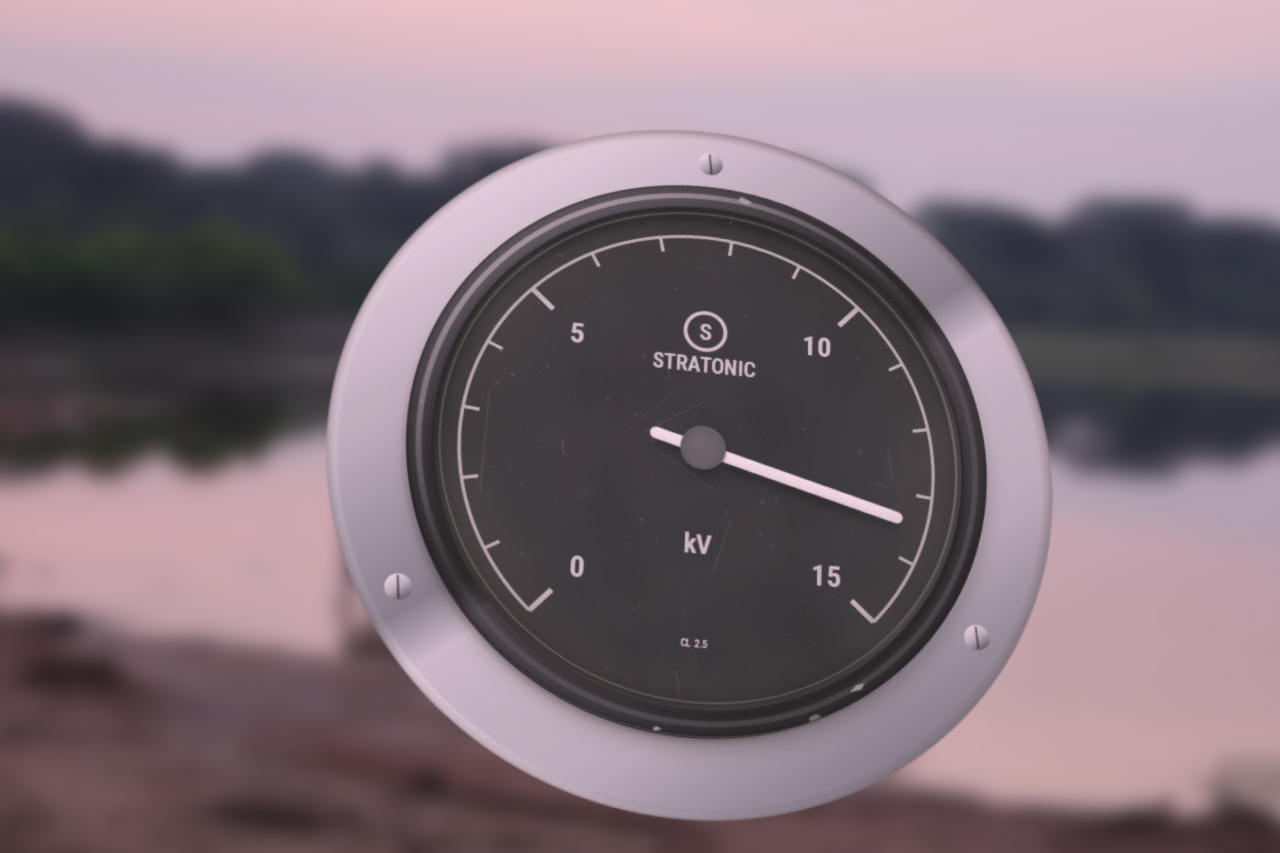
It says 13.5 kV
